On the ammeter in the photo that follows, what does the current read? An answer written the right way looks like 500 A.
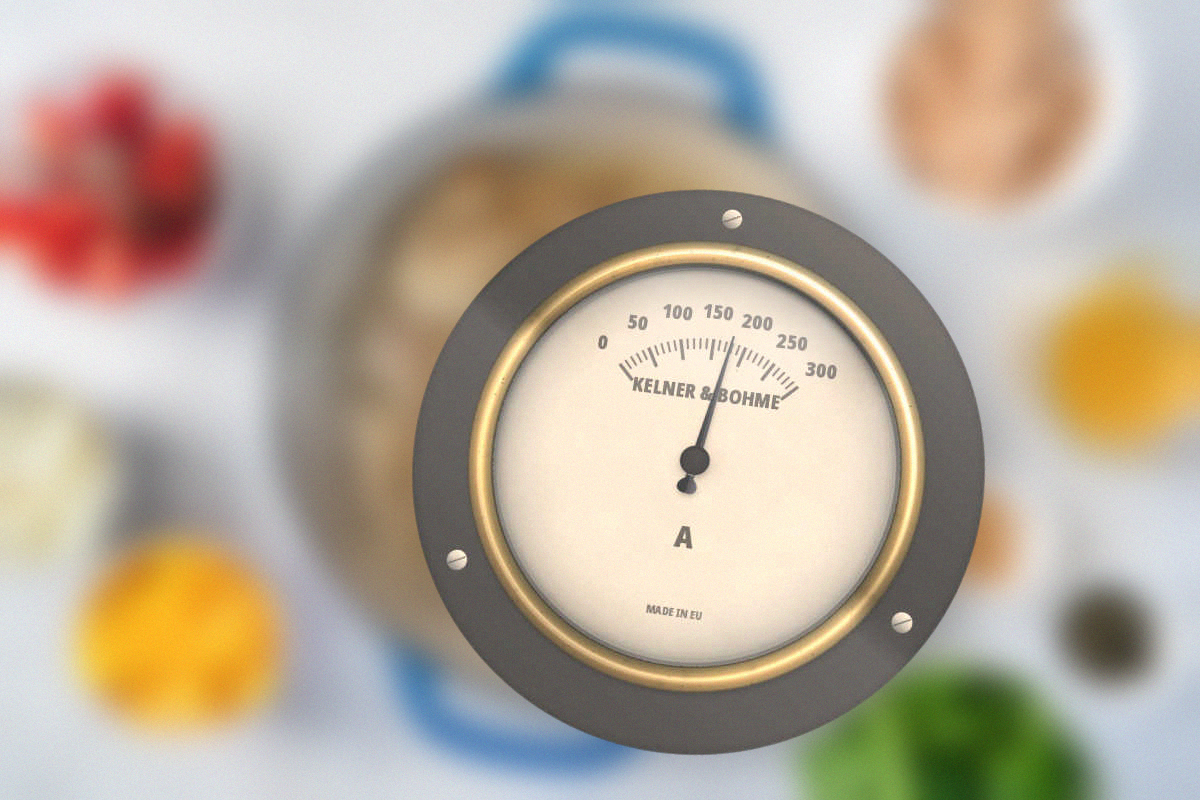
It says 180 A
